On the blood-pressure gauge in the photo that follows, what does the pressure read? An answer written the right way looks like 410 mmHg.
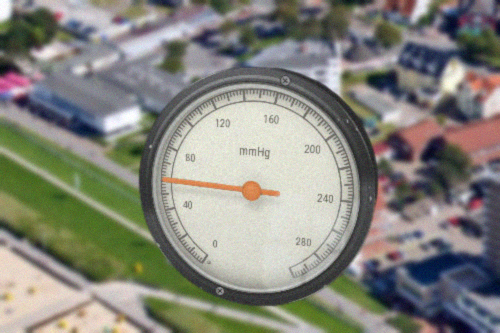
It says 60 mmHg
